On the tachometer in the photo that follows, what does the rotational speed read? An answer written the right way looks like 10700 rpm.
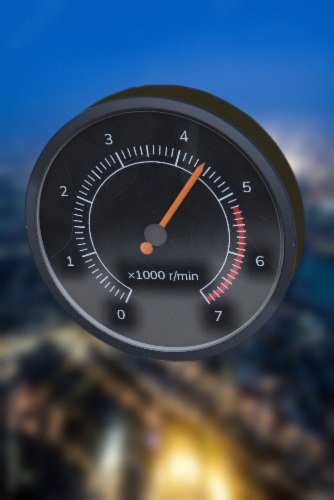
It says 4400 rpm
